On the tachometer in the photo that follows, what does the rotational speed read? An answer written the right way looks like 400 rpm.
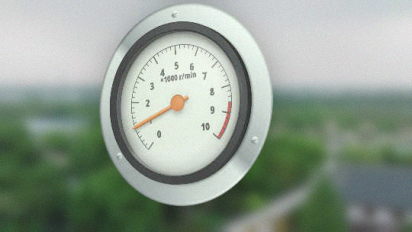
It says 1000 rpm
